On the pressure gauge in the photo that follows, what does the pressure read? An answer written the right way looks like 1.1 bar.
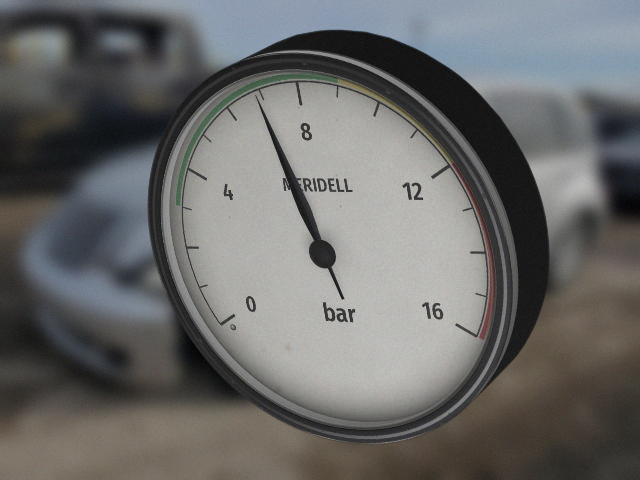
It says 7 bar
